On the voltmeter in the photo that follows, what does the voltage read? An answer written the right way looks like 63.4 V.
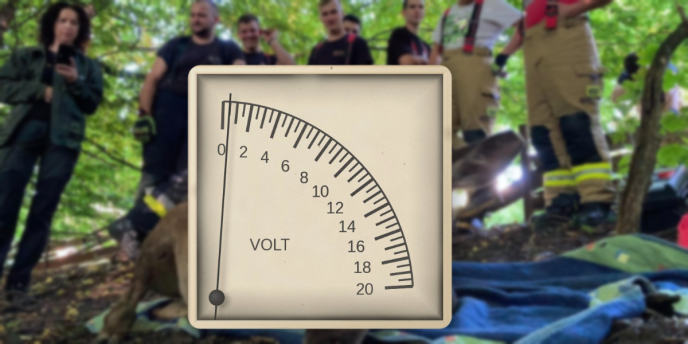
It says 0.5 V
